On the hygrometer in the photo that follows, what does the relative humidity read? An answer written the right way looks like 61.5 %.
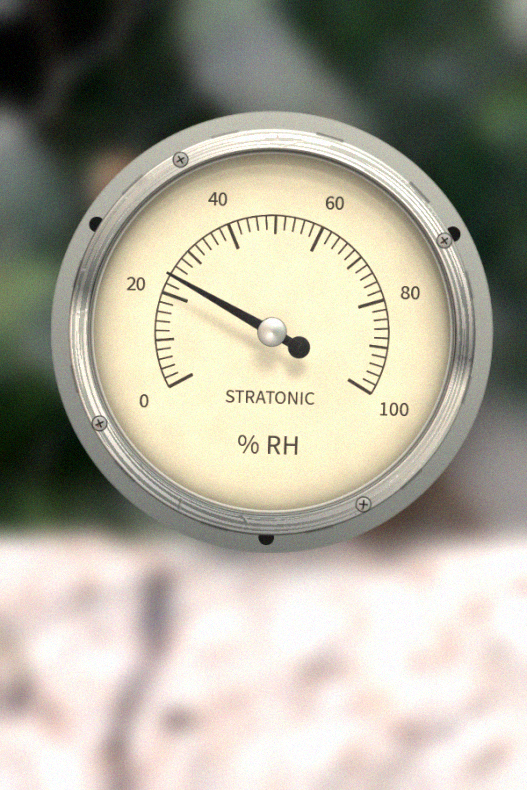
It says 24 %
